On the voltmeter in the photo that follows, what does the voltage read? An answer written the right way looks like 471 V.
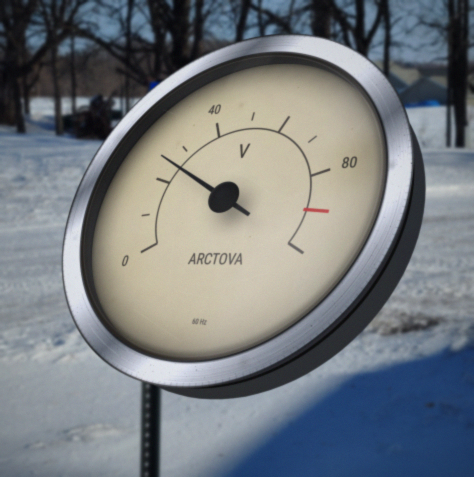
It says 25 V
